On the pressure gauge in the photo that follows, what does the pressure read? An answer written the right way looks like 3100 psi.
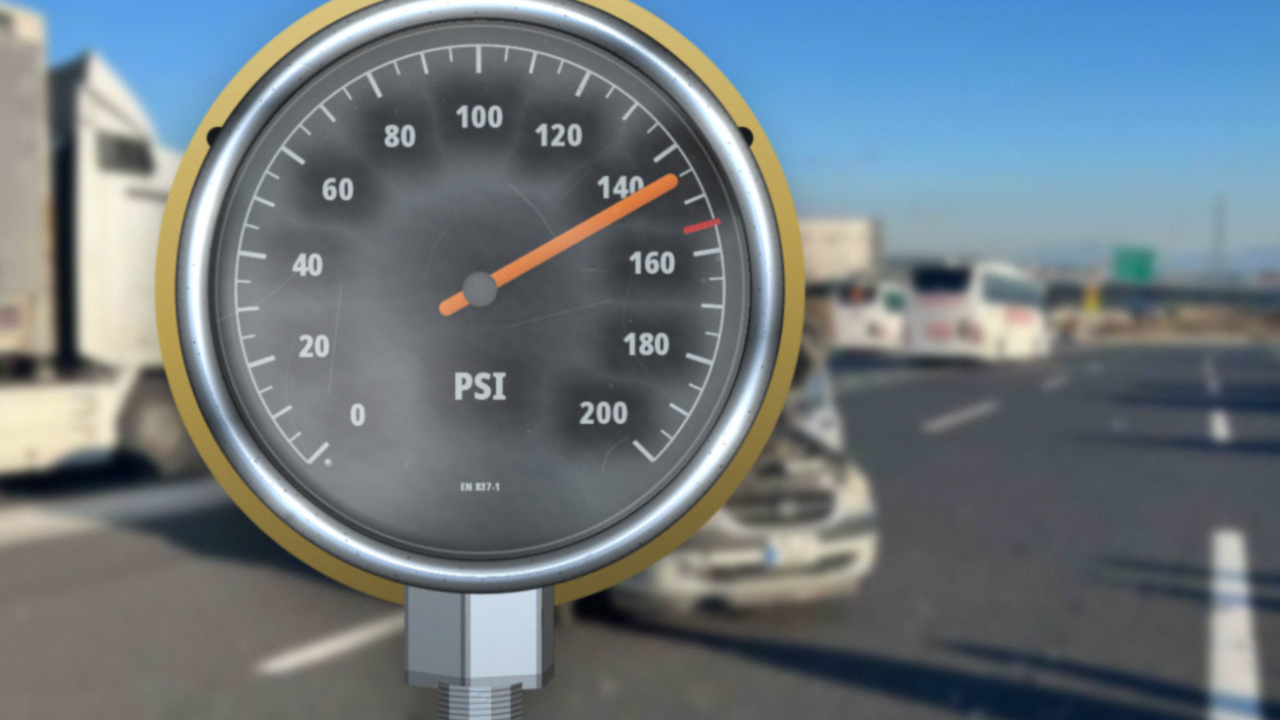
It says 145 psi
